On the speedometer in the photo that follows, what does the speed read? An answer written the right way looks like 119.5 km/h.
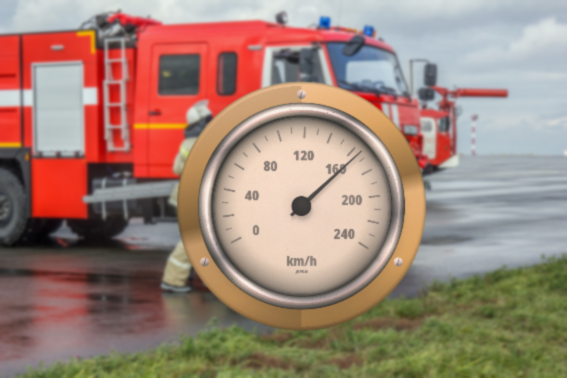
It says 165 km/h
